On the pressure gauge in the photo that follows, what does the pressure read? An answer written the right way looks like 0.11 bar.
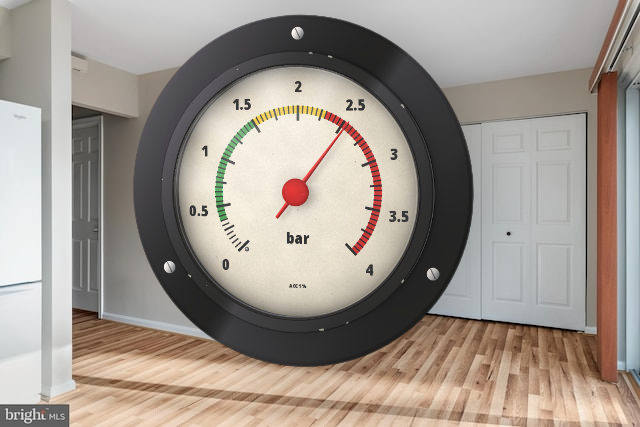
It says 2.55 bar
